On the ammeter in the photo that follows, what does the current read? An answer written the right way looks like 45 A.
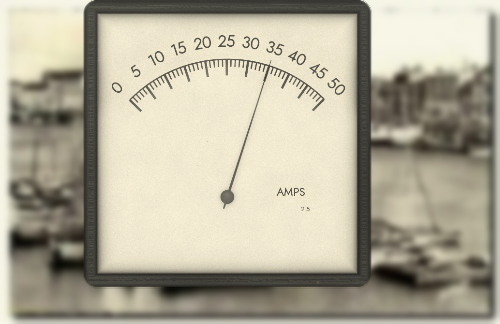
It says 35 A
